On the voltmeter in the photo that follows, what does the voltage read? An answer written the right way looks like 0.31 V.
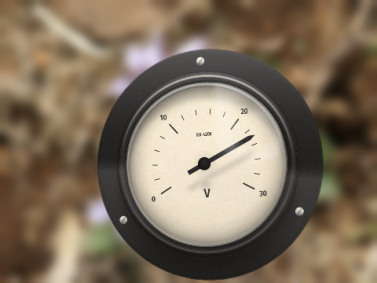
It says 23 V
